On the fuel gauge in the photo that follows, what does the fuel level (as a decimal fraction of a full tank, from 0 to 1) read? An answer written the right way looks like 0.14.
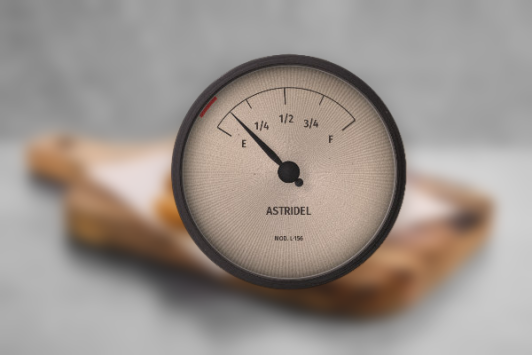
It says 0.125
